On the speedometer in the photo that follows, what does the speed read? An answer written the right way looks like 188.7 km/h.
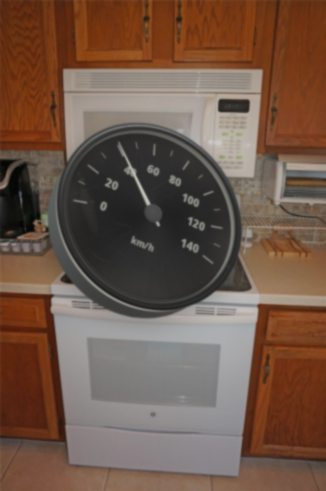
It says 40 km/h
